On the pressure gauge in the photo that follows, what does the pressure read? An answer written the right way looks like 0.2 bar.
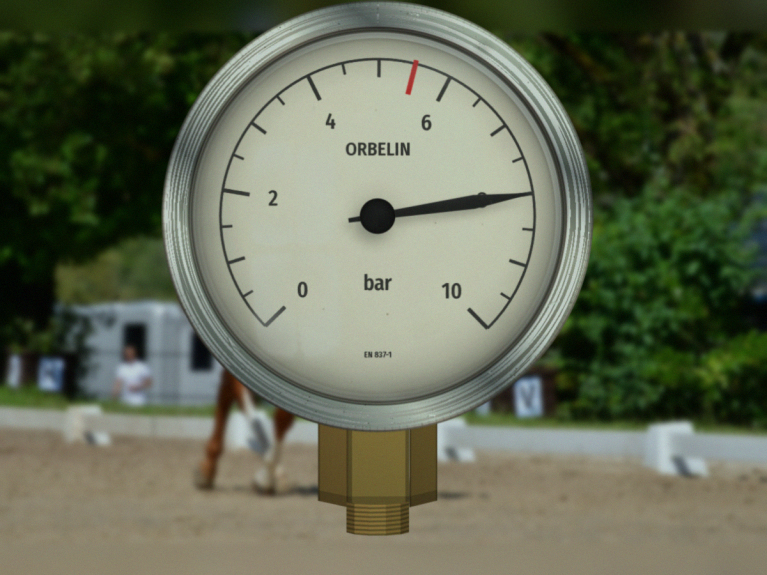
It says 8 bar
